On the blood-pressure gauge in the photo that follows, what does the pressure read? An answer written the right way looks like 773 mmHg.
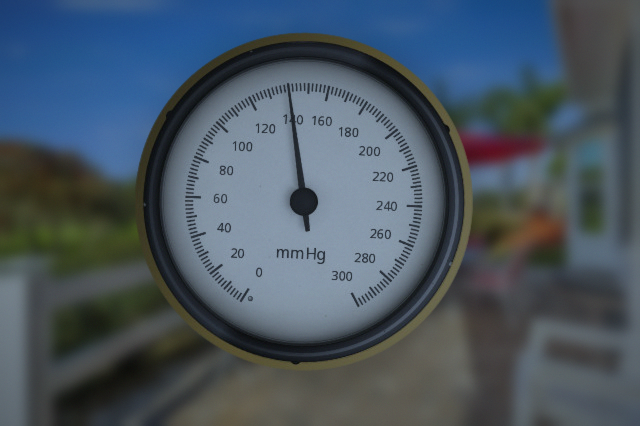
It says 140 mmHg
